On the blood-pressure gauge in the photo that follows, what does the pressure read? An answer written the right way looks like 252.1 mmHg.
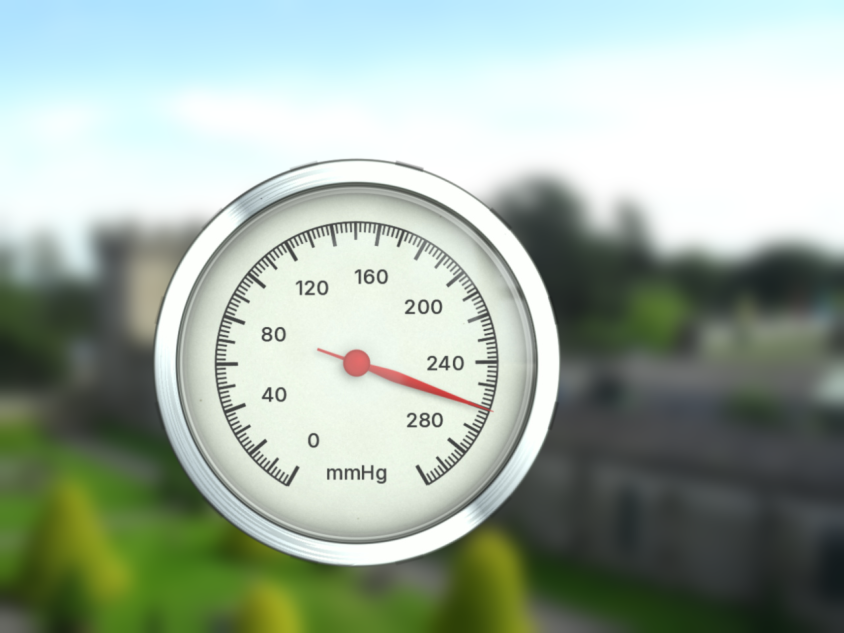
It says 260 mmHg
